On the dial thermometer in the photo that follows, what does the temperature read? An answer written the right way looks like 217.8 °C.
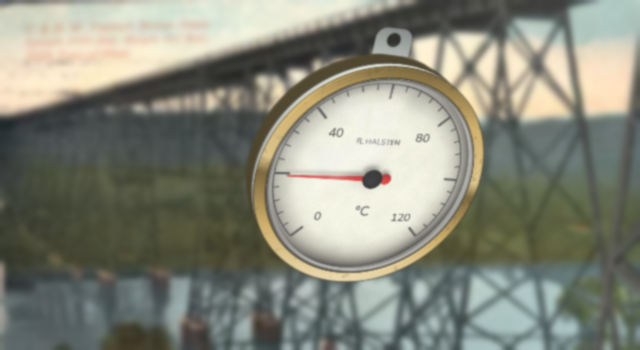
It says 20 °C
